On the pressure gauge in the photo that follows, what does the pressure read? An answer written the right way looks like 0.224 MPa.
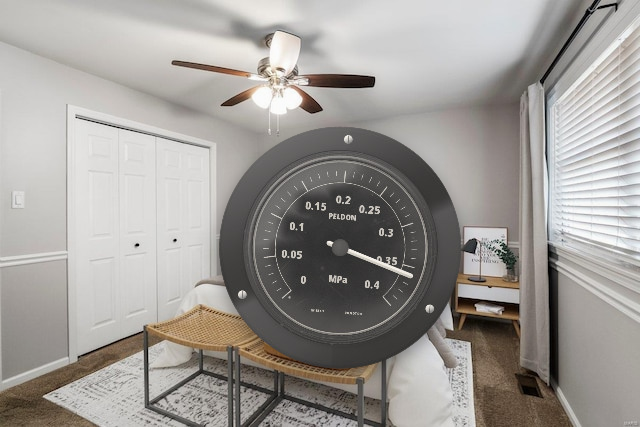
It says 0.36 MPa
